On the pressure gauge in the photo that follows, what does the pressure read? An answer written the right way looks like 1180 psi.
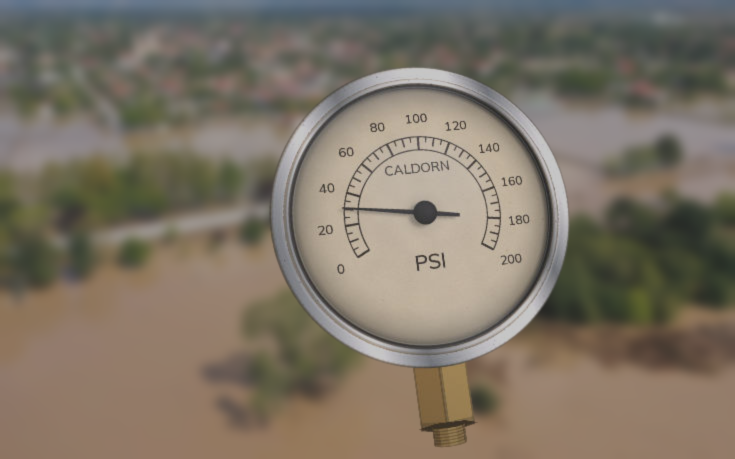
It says 30 psi
